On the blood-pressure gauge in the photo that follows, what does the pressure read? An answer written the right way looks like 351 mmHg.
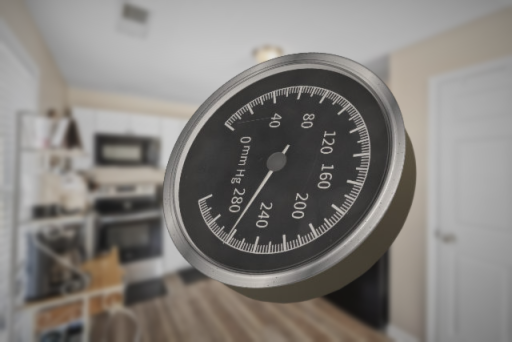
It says 260 mmHg
